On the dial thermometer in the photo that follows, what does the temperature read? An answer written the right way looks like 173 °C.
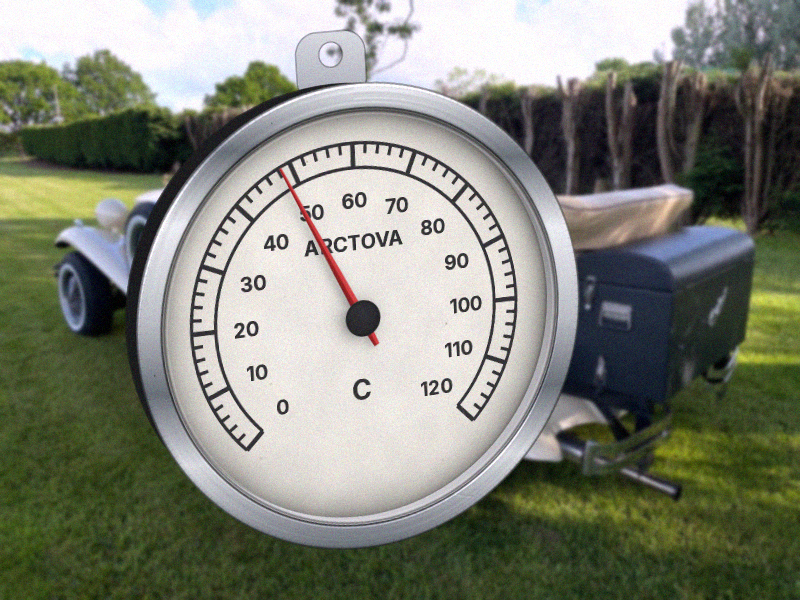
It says 48 °C
